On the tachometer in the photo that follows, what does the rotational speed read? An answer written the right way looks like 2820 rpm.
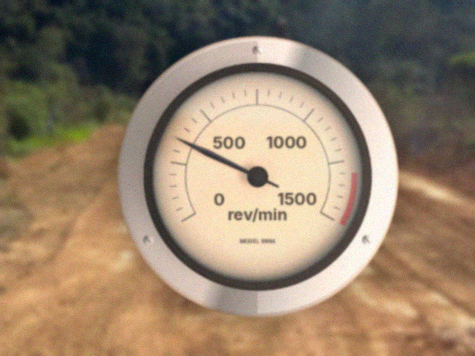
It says 350 rpm
